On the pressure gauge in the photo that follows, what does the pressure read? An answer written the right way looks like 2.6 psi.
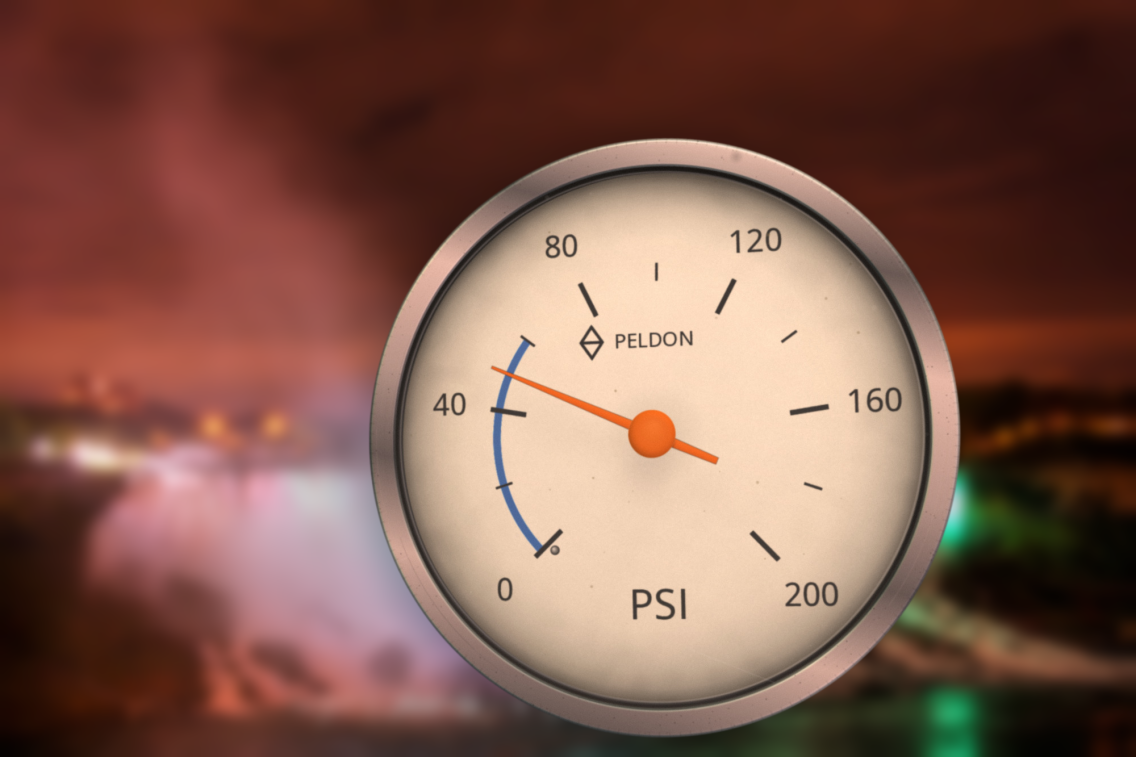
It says 50 psi
